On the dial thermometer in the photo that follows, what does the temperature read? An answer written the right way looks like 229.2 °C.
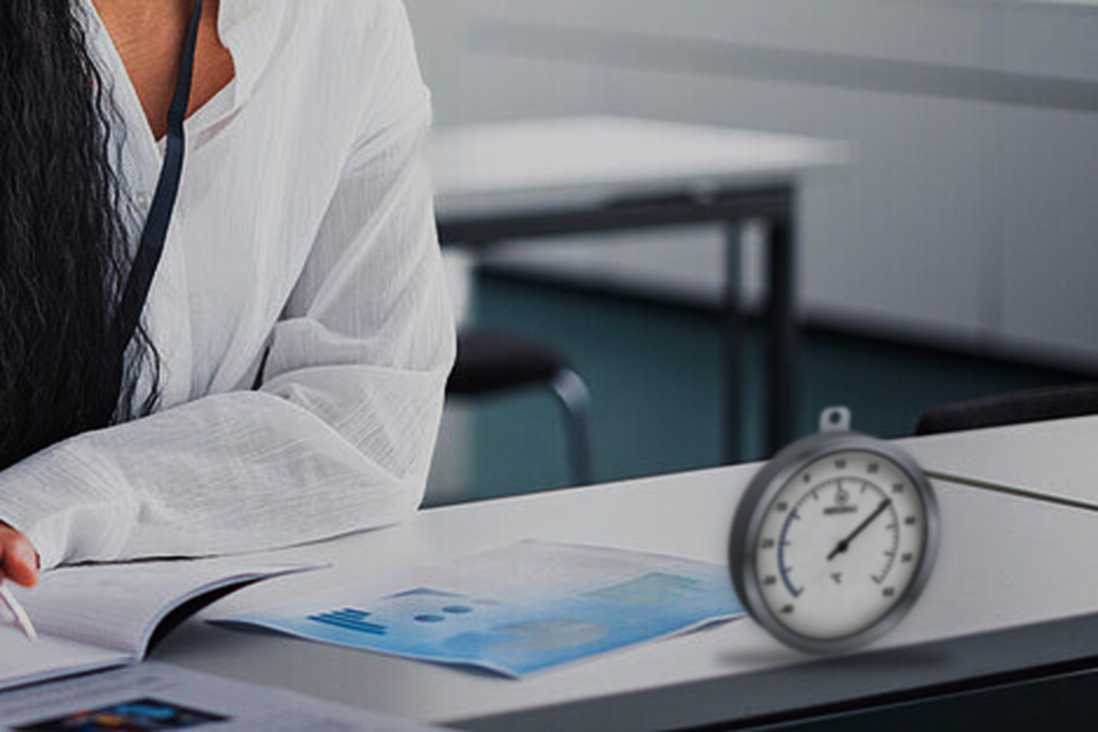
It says 30 °C
